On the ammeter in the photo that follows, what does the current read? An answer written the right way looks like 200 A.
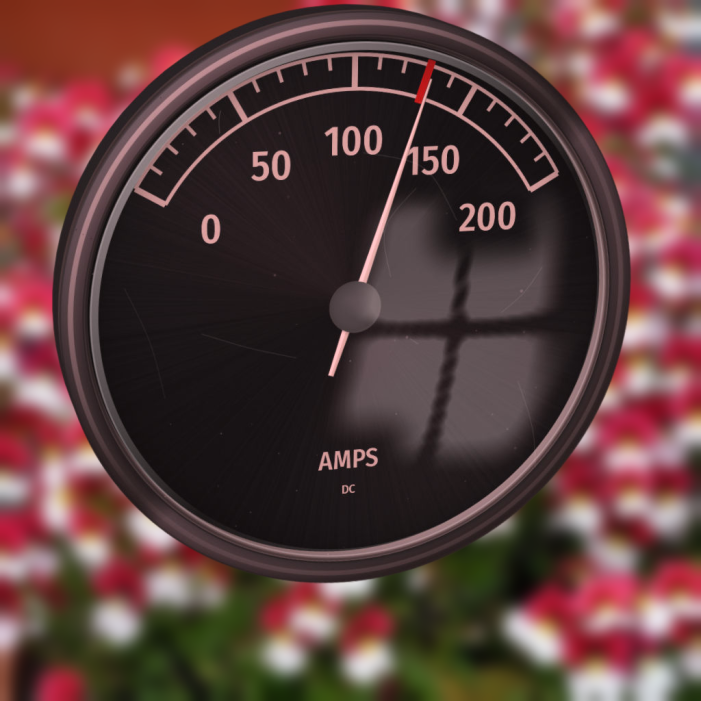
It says 130 A
